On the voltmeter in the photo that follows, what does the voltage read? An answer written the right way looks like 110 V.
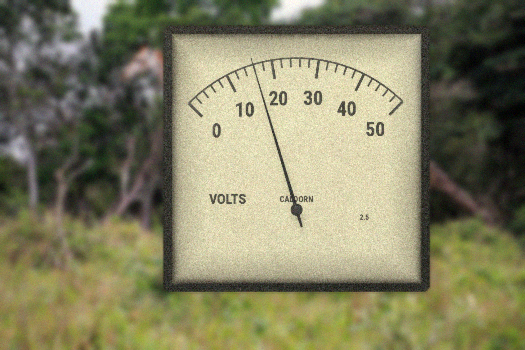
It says 16 V
